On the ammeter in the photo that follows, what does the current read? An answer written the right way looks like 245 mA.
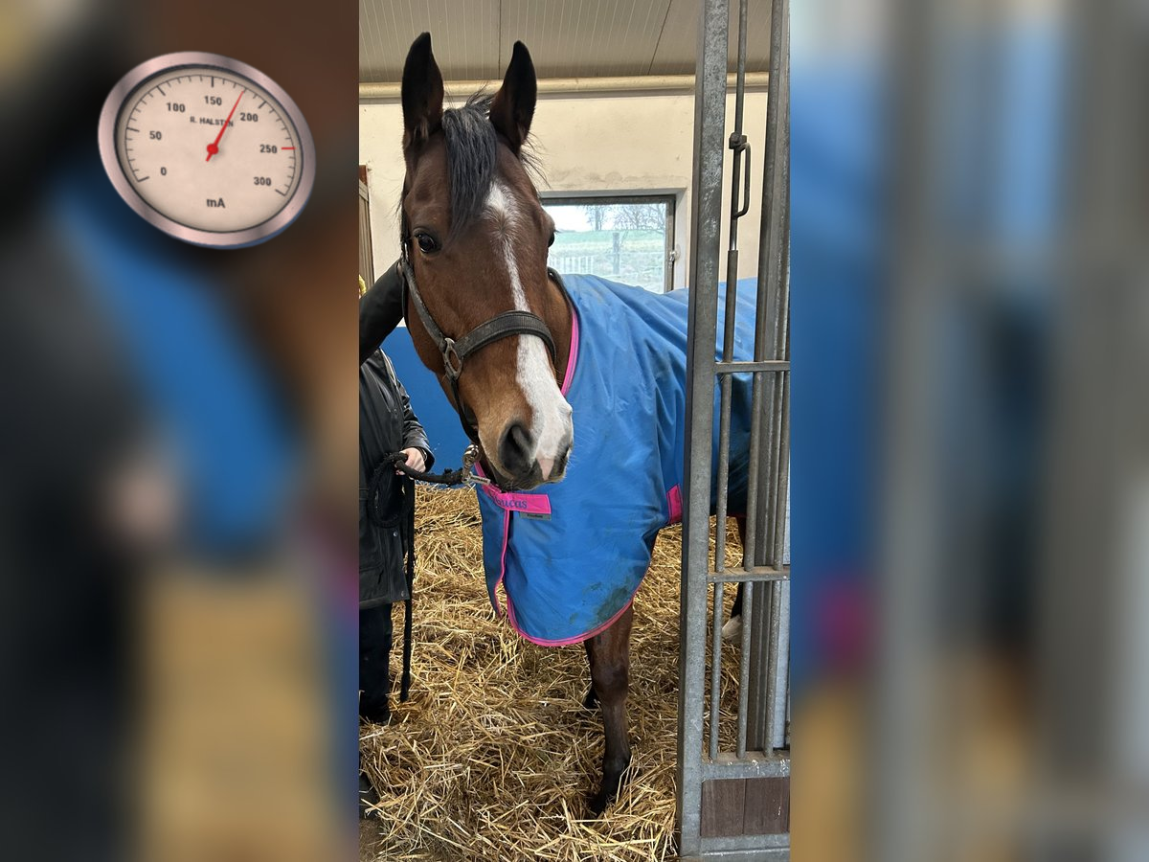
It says 180 mA
